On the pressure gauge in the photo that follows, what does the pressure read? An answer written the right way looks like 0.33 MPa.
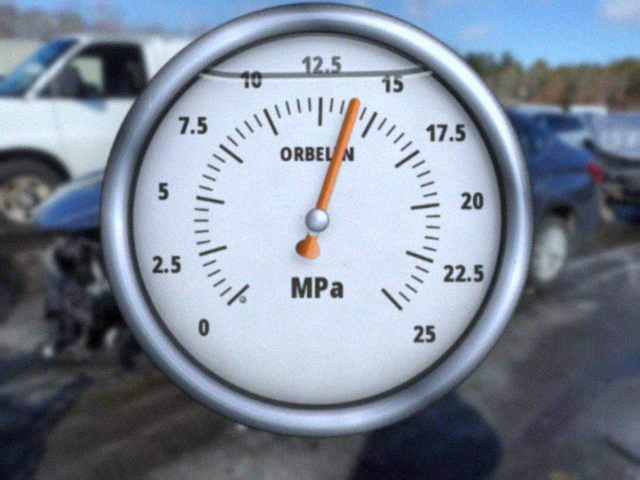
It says 14 MPa
